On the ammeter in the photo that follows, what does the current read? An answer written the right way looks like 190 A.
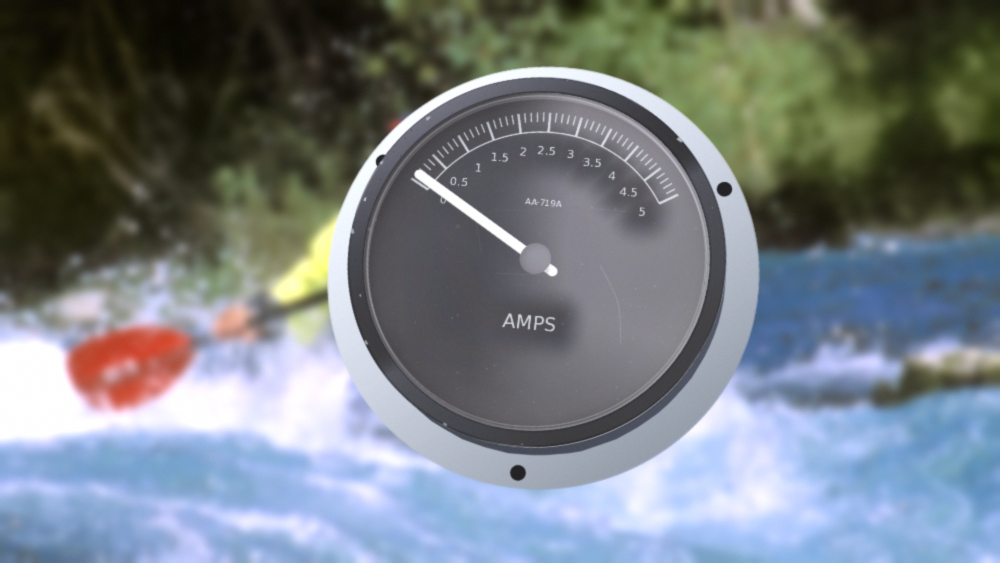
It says 0.1 A
